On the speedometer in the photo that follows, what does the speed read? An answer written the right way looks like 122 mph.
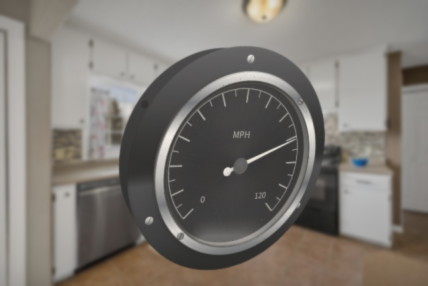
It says 90 mph
